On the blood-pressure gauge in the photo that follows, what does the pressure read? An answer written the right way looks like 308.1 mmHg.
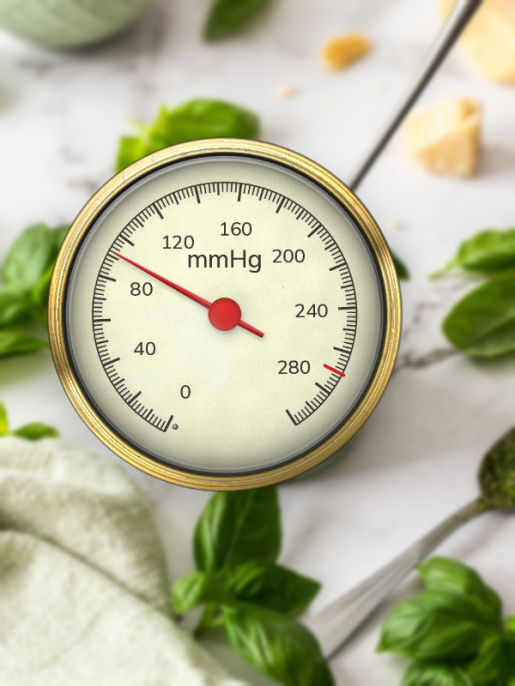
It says 92 mmHg
